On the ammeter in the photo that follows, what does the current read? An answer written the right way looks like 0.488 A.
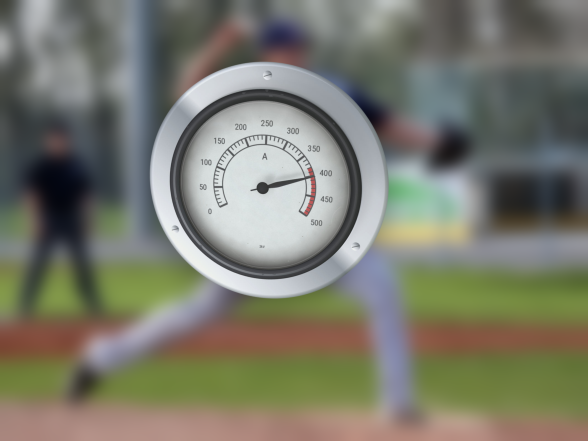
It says 400 A
